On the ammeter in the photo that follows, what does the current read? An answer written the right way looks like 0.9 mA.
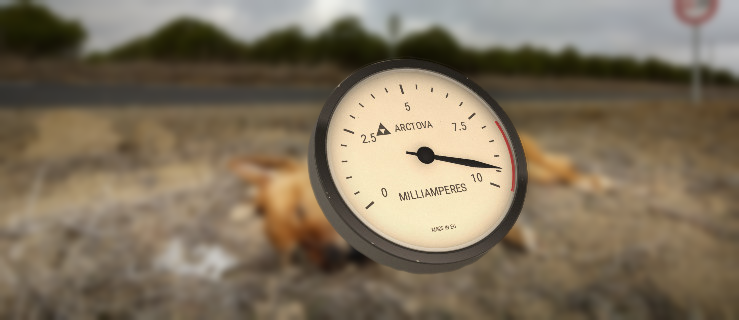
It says 9.5 mA
